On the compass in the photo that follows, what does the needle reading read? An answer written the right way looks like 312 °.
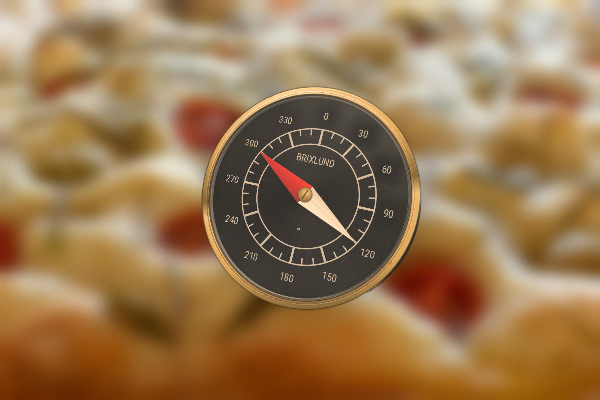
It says 300 °
